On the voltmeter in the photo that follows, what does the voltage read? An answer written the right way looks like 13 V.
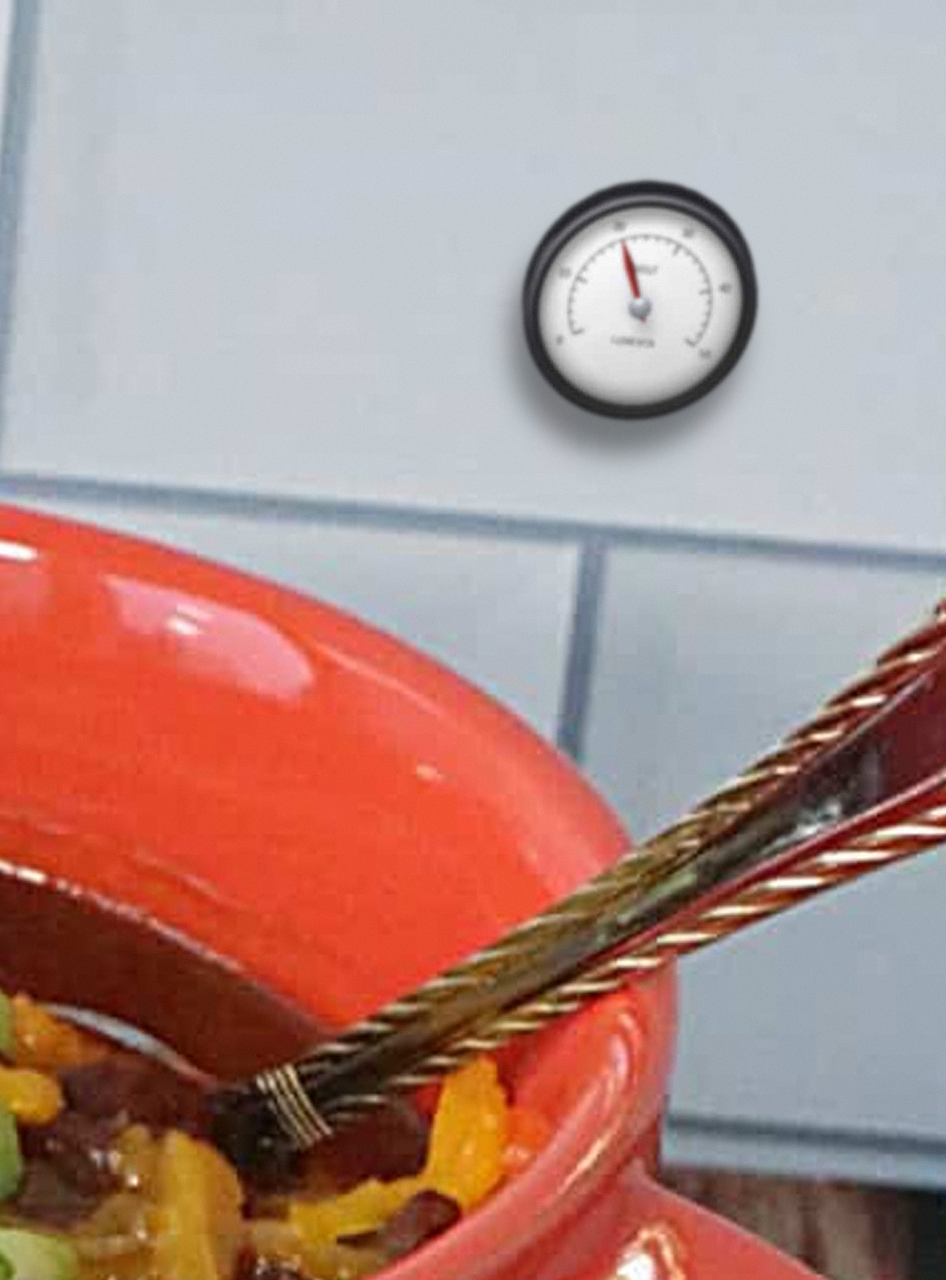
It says 20 V
